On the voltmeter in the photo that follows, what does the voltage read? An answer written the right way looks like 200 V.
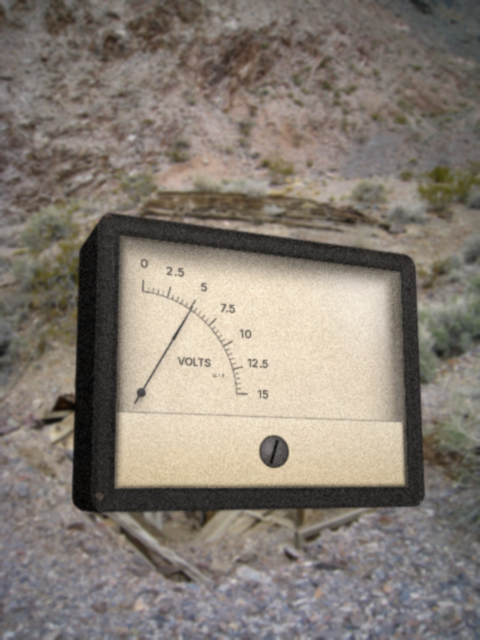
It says 5 V
